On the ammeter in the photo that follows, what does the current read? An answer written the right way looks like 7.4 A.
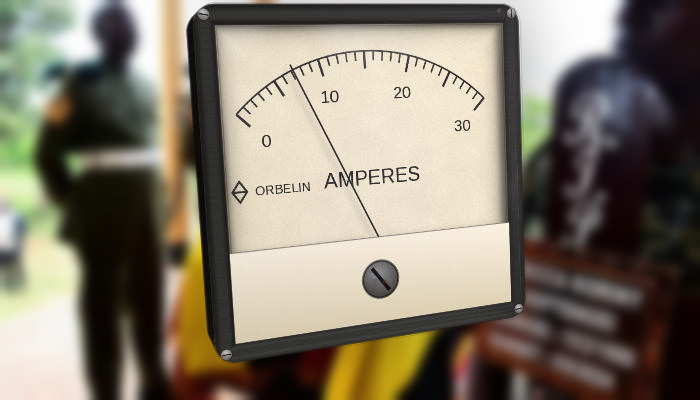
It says 7 A
